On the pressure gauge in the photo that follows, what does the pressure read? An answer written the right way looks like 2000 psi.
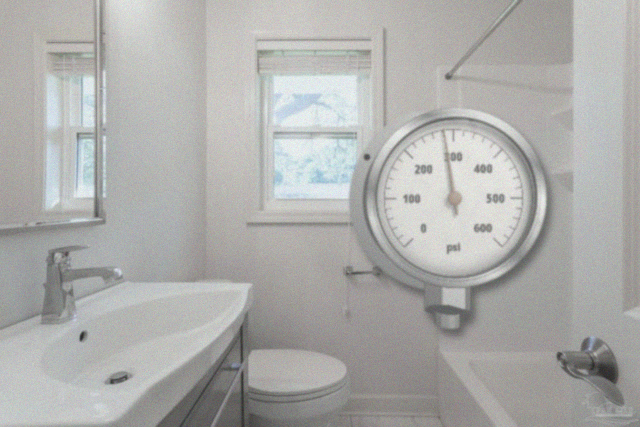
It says 280 psi
